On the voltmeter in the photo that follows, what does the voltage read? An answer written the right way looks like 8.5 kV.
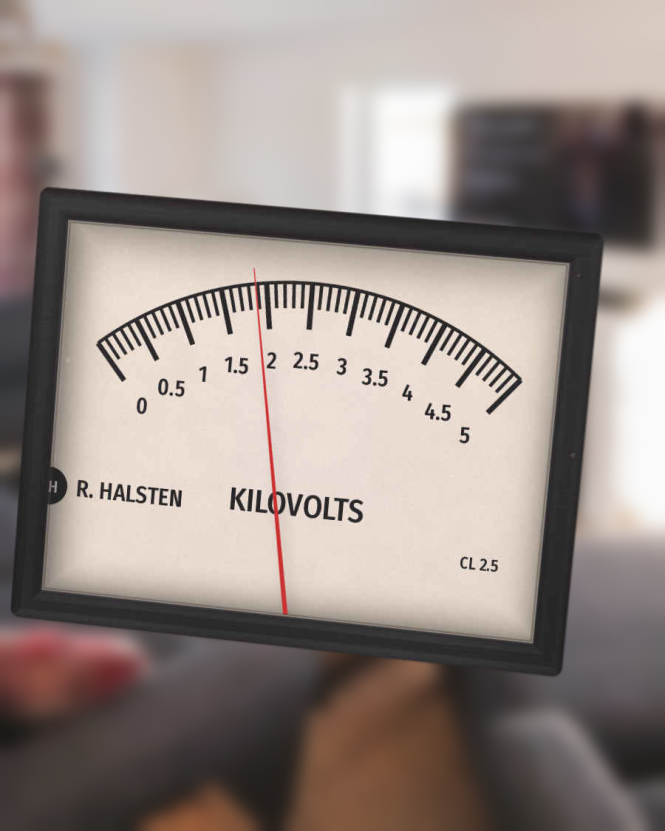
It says 1.9 kV
